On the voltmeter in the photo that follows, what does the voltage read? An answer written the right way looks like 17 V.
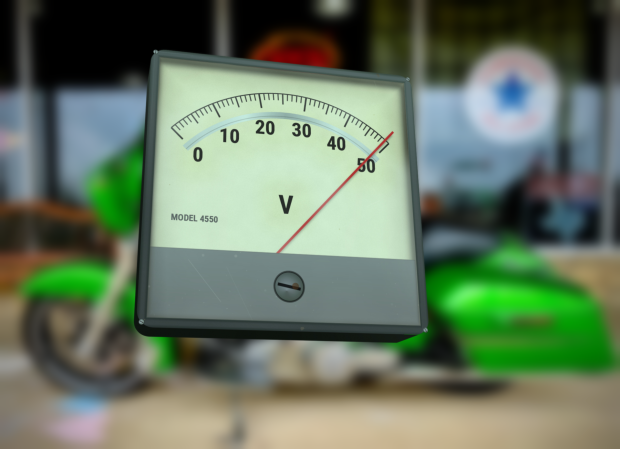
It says 49 V
